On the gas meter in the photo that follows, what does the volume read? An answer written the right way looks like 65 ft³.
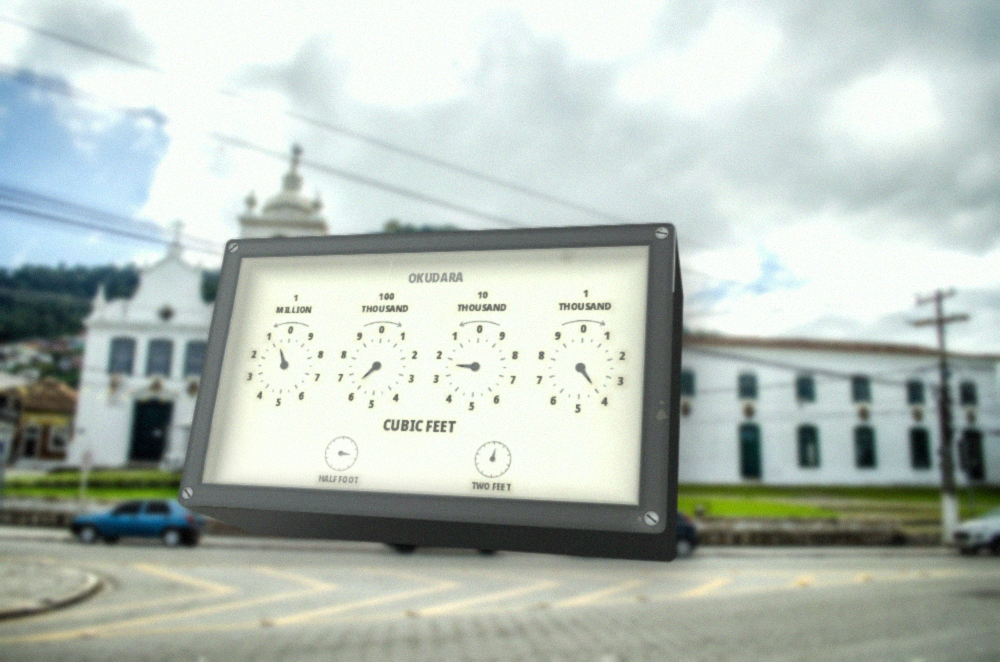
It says 62400 ft³
